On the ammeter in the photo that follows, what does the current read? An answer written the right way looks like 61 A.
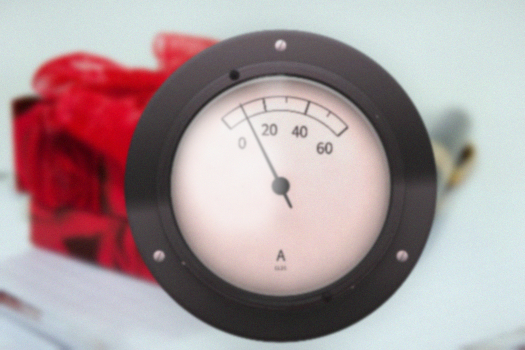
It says 10 A
